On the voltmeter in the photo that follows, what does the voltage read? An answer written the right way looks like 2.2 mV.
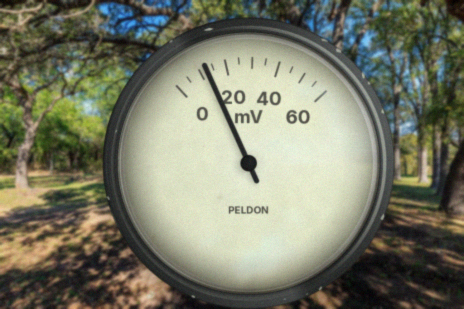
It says 12.5 mV
